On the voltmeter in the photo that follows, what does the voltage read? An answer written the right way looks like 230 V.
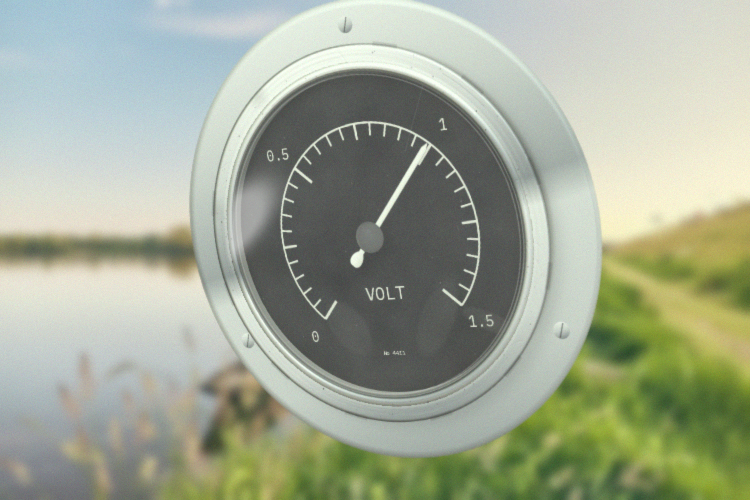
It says 1 V
